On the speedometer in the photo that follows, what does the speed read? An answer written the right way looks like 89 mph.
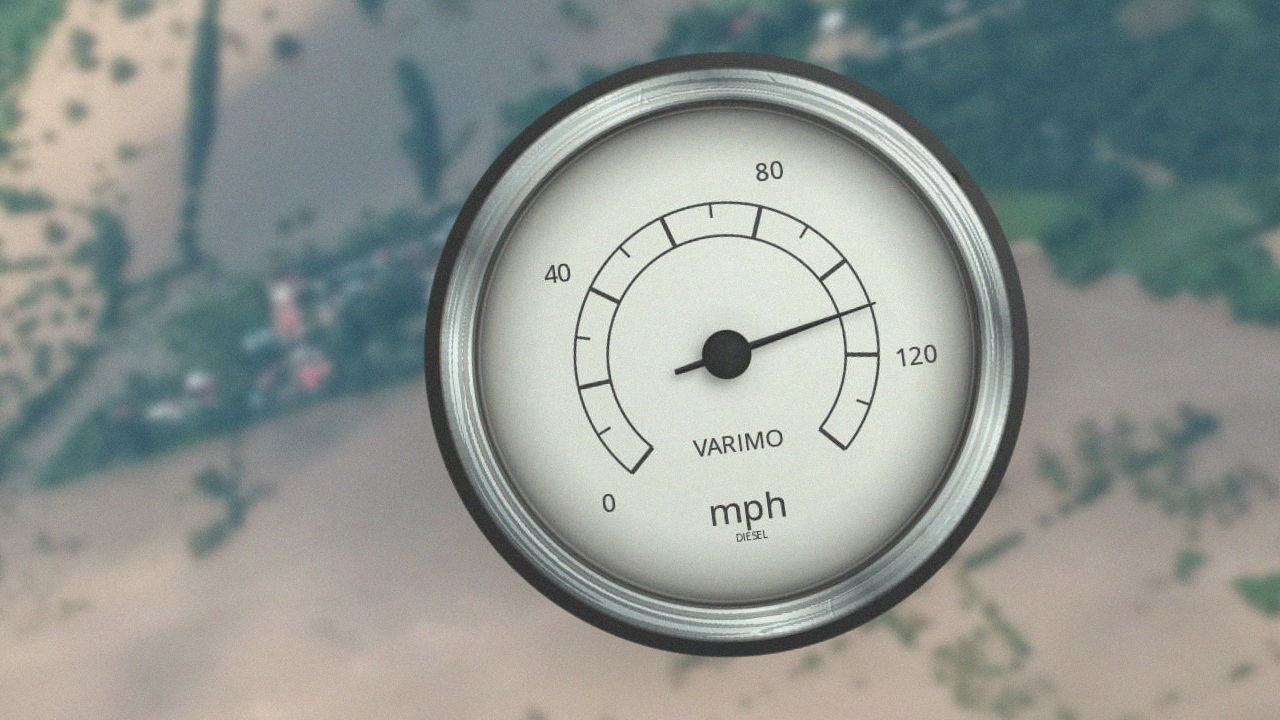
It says 110 mph
